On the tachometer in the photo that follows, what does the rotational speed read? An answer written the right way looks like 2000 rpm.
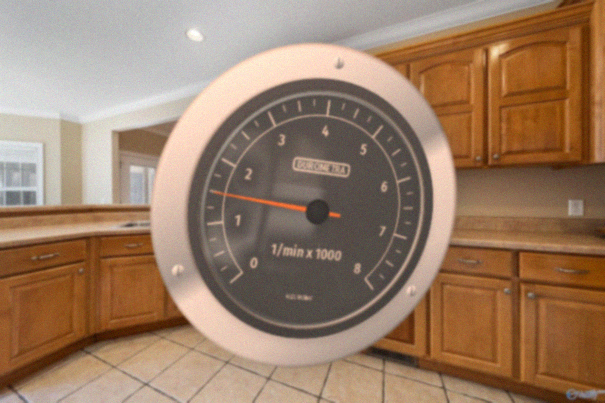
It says 1500 rpm
